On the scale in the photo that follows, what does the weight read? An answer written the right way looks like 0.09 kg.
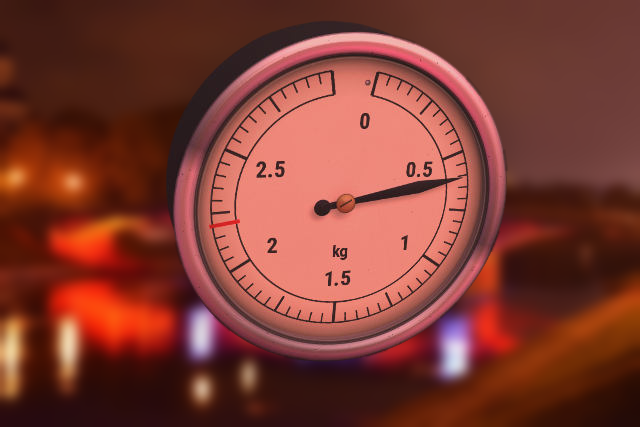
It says 0.6 kg
